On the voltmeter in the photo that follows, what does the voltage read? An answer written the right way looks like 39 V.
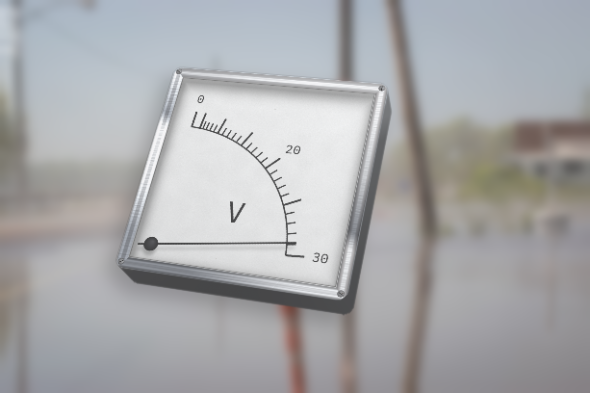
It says 29 V
